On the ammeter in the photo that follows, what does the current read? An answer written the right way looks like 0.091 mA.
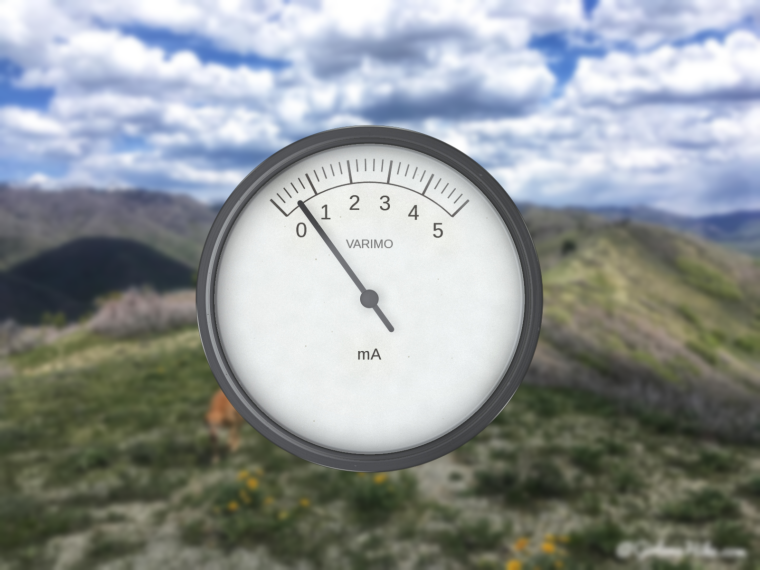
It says 0.5 mA
